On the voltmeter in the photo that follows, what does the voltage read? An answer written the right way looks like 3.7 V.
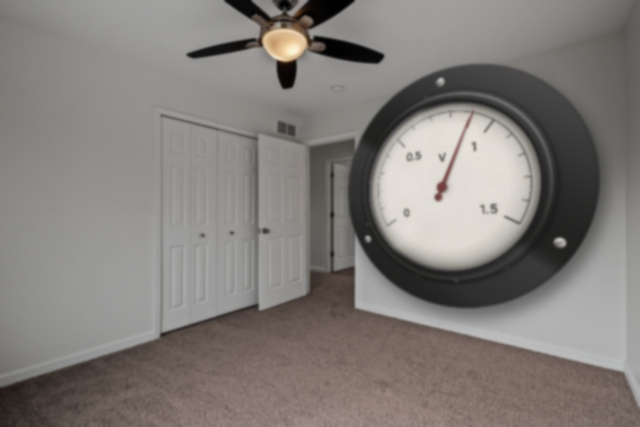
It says 0.9 V
